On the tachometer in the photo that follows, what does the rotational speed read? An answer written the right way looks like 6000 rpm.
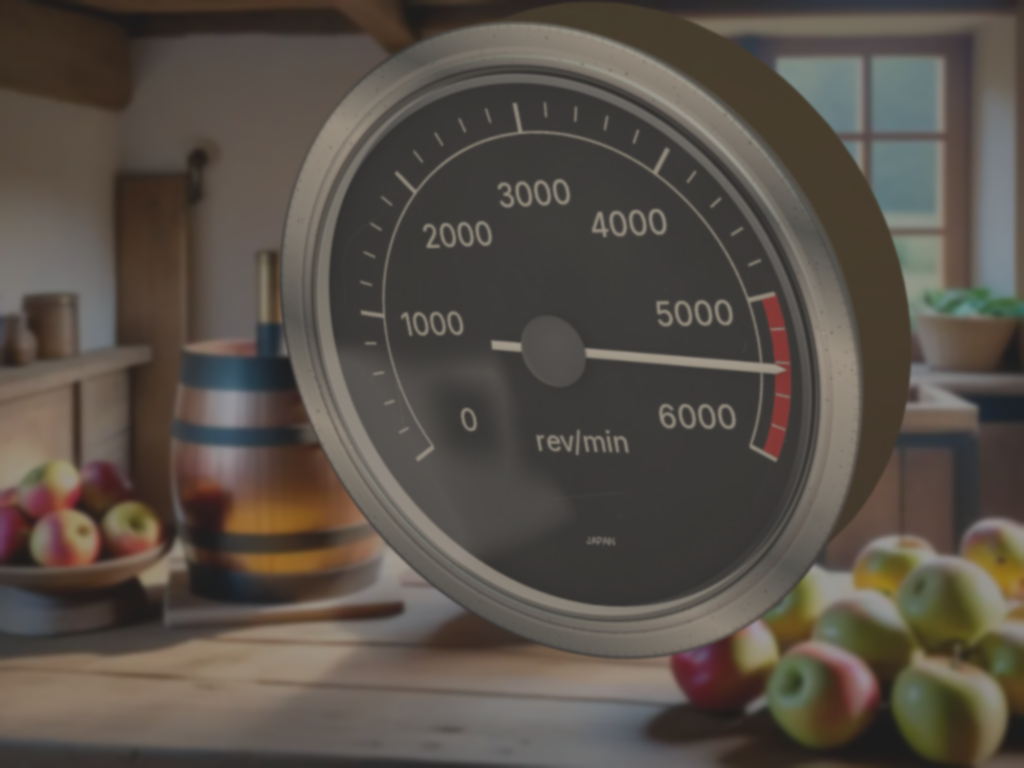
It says 5400 rpm
